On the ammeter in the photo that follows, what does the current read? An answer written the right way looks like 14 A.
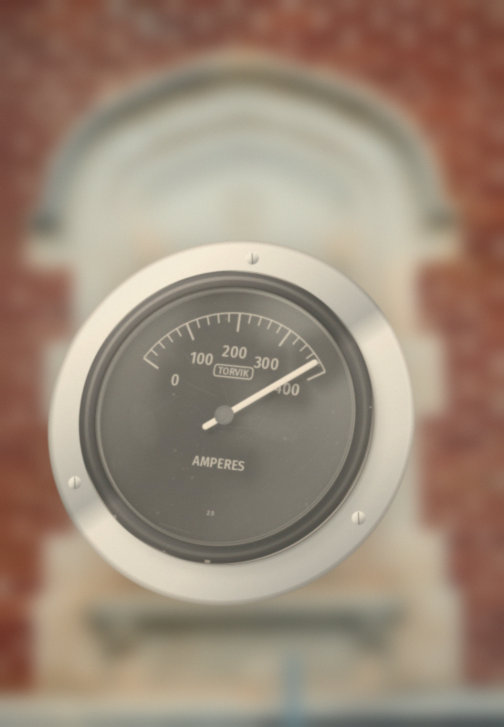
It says 380 A
